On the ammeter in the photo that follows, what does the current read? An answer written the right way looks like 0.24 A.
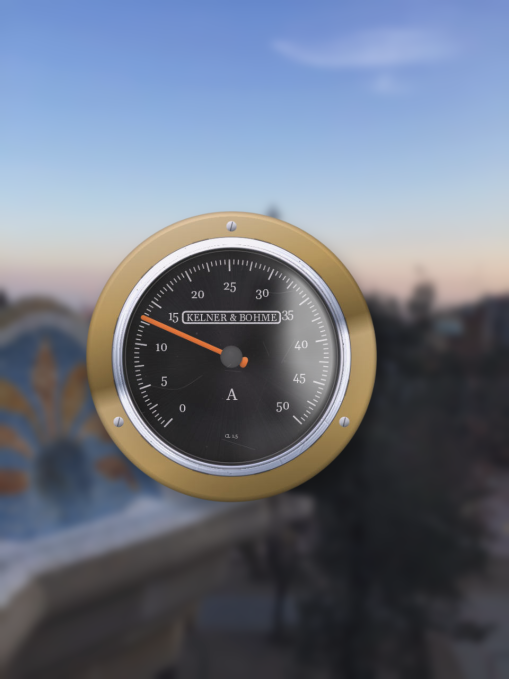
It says 13 A
